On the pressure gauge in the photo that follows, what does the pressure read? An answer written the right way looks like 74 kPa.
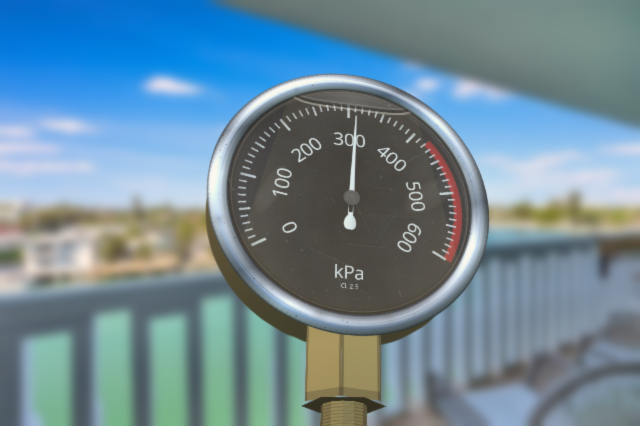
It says 310 kPa
